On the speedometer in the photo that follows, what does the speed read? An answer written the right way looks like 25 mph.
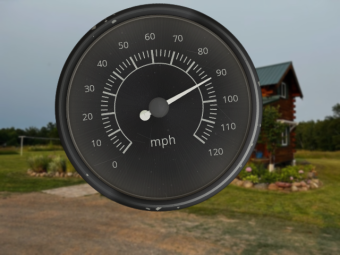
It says 90 mph
